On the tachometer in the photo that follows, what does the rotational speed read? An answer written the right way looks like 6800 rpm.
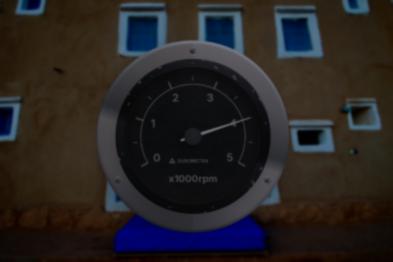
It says 4000 rpm
